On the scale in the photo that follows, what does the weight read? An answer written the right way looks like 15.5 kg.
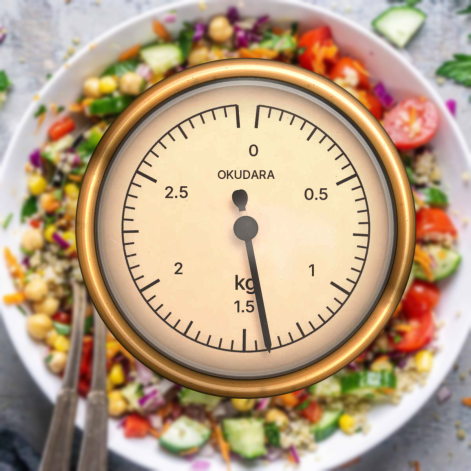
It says 1.4 kg
